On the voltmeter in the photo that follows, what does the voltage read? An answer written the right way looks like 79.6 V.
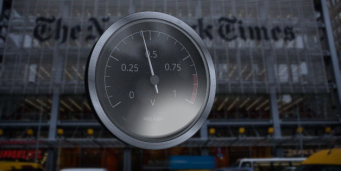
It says 0.45 V
